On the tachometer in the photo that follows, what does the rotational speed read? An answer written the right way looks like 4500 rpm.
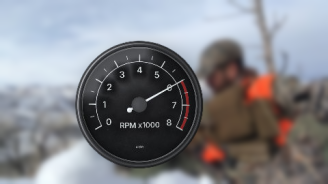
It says 6000 rpm
